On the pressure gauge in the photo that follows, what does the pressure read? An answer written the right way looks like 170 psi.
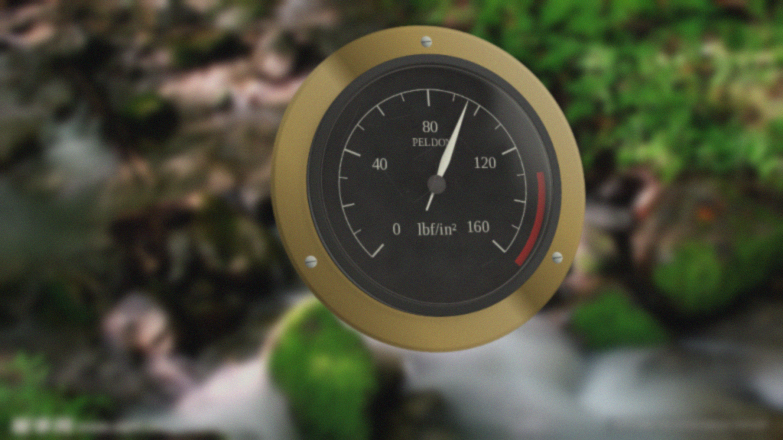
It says 95 psi
